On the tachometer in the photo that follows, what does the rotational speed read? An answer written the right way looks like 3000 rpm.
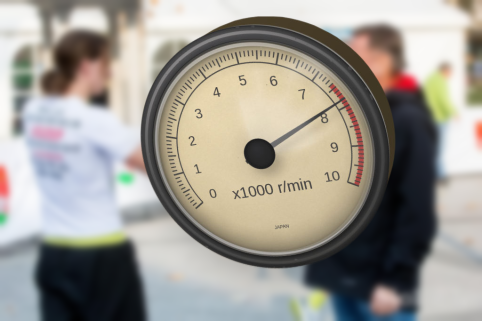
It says 7800 rpm
